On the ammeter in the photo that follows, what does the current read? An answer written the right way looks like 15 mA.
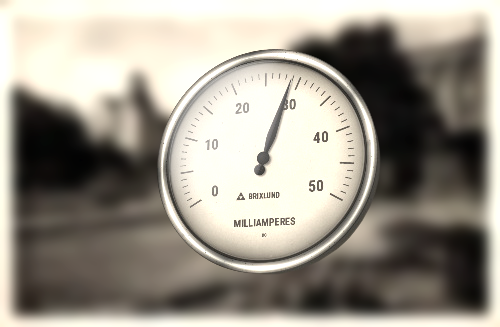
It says 29 mA
